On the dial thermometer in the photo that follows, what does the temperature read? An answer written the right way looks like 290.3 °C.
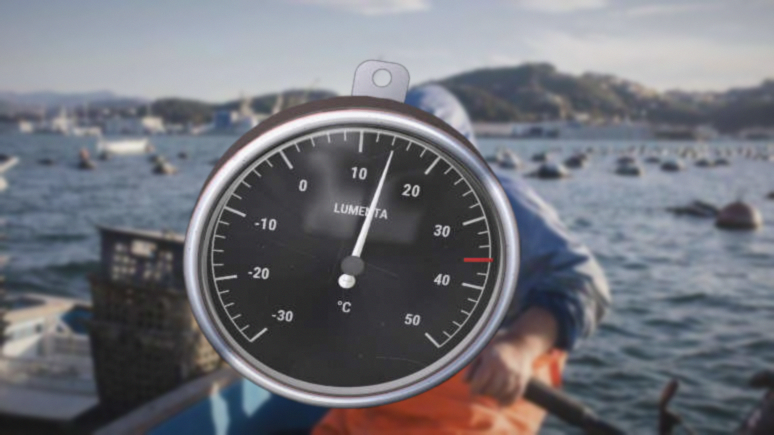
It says 14 °C
